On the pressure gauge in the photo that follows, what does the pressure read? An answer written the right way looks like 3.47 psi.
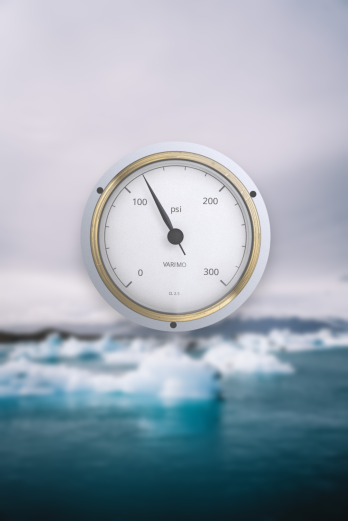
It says 120 psi
